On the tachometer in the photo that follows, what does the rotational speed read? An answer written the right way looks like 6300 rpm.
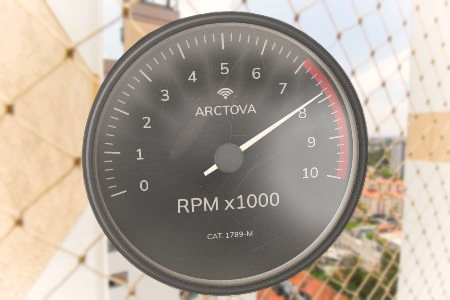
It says 7800 rpm
